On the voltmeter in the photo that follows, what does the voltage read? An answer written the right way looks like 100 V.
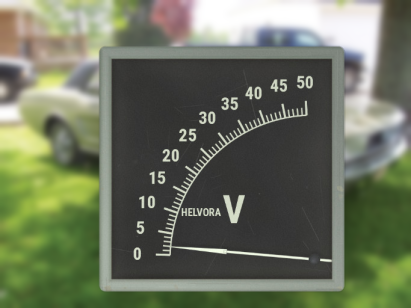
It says 2 V
